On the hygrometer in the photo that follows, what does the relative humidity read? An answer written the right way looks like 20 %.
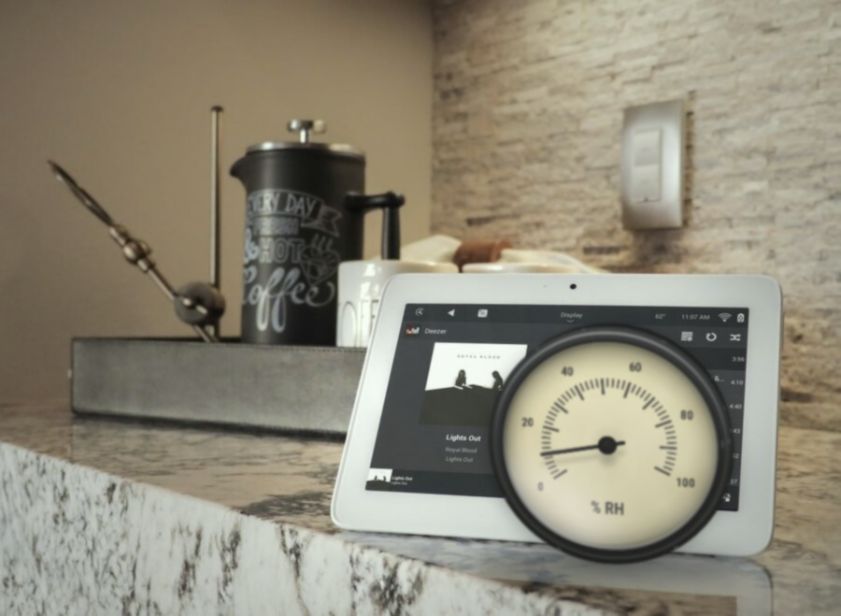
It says 10 %
